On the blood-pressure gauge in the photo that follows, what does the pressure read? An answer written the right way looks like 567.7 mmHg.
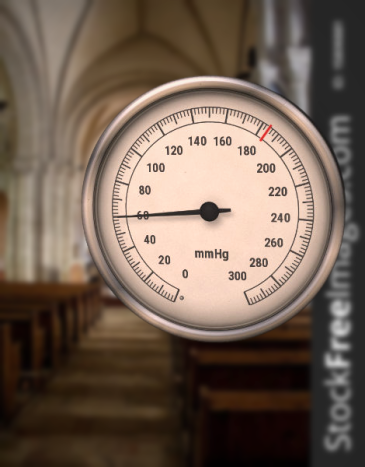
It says 60 mmHg
